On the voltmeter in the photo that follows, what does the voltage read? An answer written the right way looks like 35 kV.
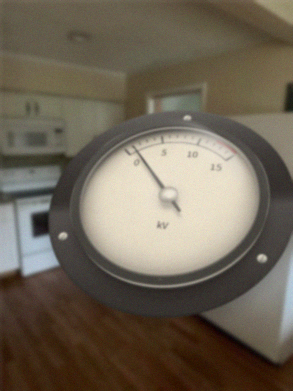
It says 1 kV
